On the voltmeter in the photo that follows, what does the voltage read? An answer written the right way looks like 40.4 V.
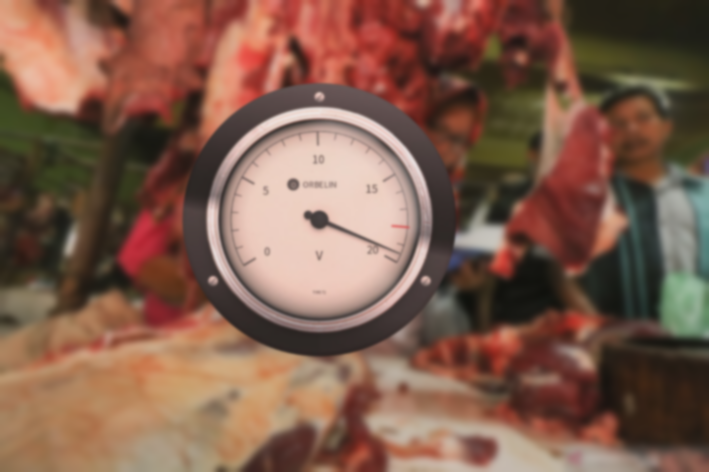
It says 19.5 V
